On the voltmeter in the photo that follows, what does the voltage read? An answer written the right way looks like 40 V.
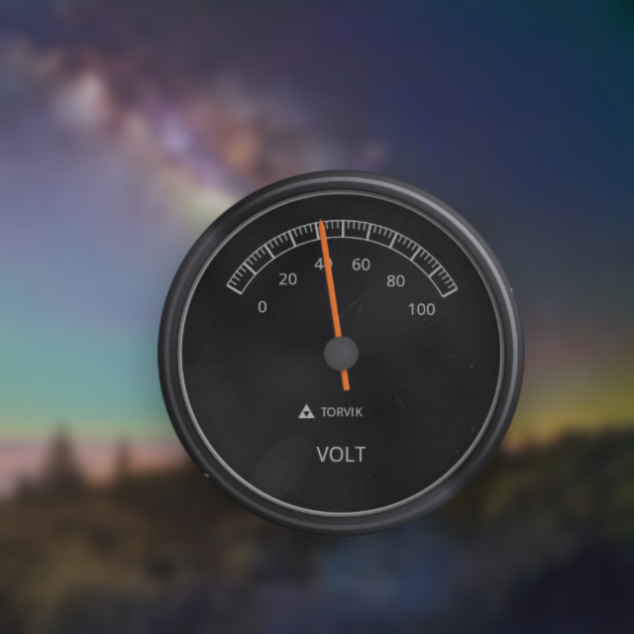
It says 42 V
